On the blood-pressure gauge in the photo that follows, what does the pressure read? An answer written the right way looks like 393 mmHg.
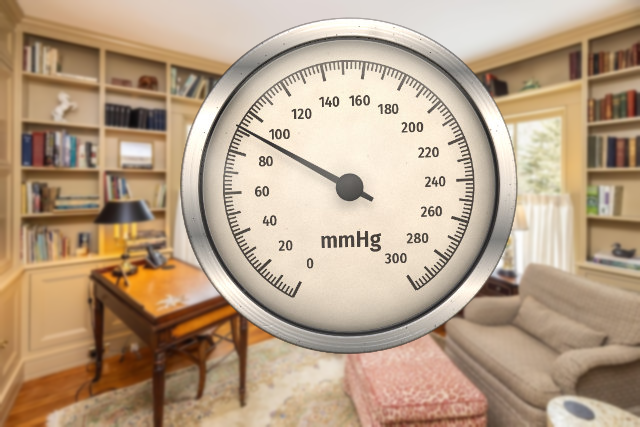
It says 92 mmHg
